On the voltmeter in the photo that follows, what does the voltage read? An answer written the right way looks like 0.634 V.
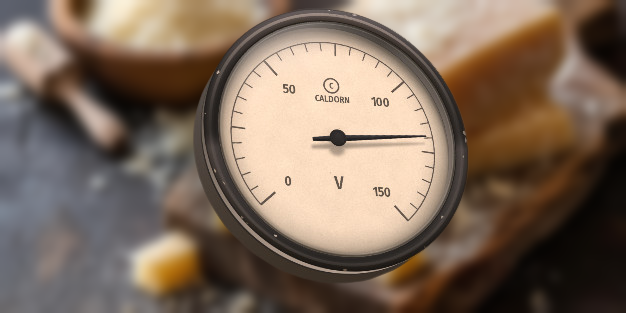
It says 120 V
